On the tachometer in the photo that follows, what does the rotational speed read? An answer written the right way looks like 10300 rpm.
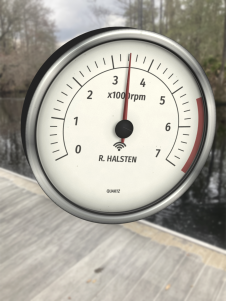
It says 3400 rpm
